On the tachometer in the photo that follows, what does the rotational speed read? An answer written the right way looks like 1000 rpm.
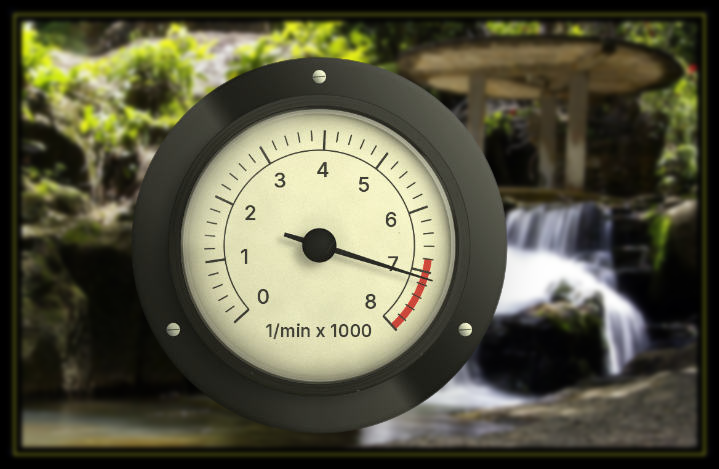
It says 7100 rpm
